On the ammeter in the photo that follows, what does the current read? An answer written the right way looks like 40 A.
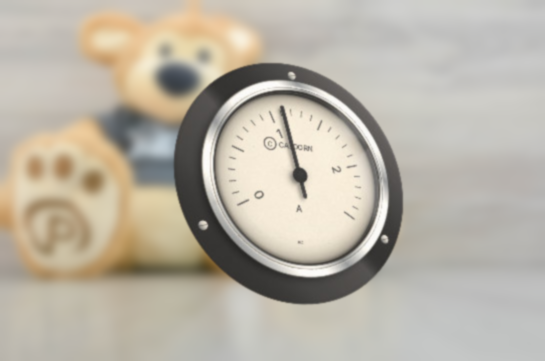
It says 1.1 A
